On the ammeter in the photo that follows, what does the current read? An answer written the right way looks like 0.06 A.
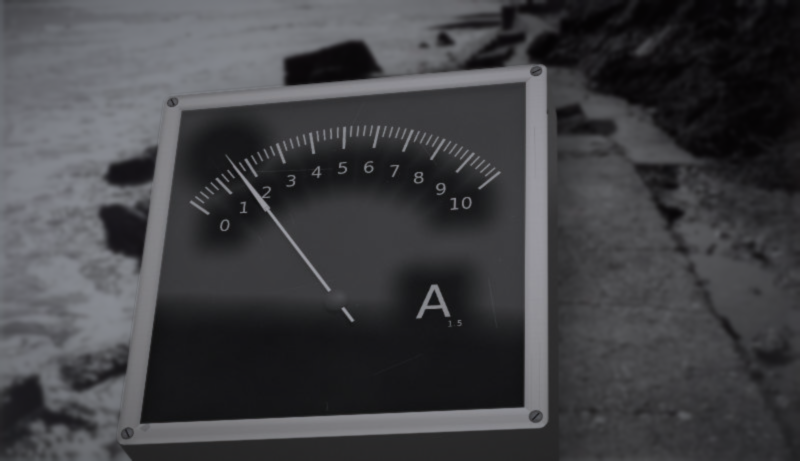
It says 1.6 A
